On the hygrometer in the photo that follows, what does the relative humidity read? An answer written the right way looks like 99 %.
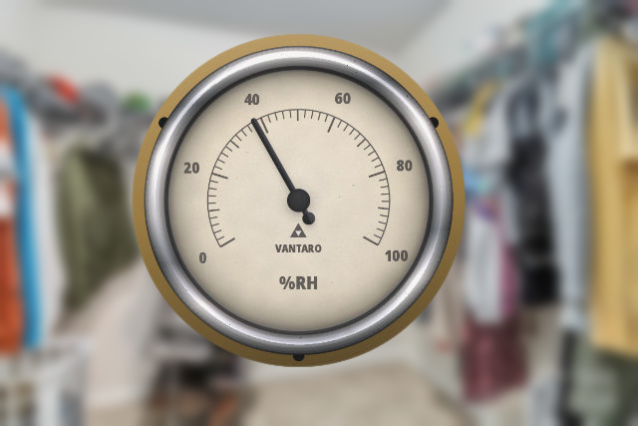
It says 38 %
